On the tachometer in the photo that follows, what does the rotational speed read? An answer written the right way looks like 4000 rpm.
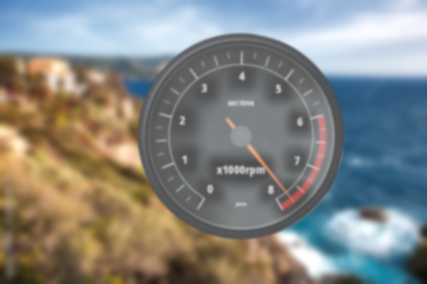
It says 7750 rpm
